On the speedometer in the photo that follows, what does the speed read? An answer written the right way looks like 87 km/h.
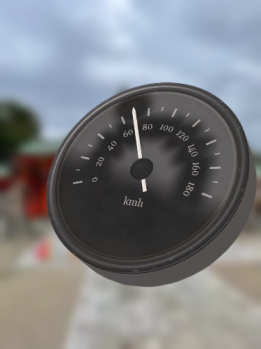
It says 70 km/h
